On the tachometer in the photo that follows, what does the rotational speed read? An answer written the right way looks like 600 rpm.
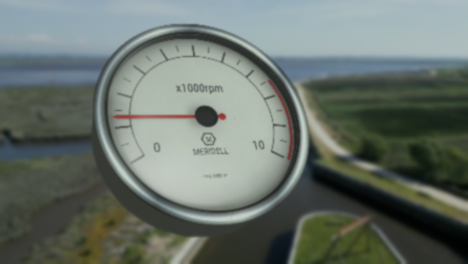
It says 1250 rpm
